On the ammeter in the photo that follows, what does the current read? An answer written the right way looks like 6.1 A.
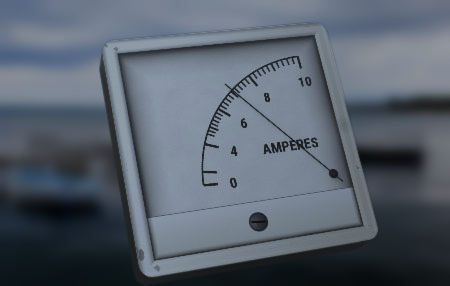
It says 7 A
